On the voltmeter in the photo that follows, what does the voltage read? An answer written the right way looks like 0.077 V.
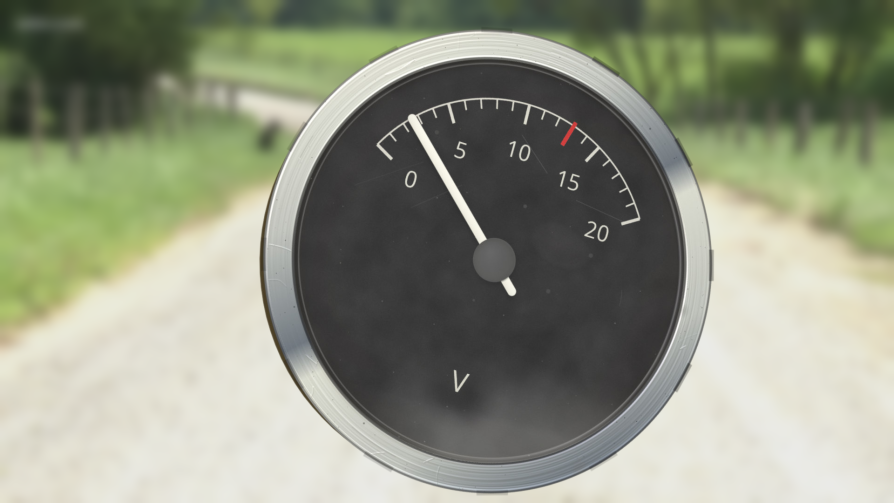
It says 2.5 V
